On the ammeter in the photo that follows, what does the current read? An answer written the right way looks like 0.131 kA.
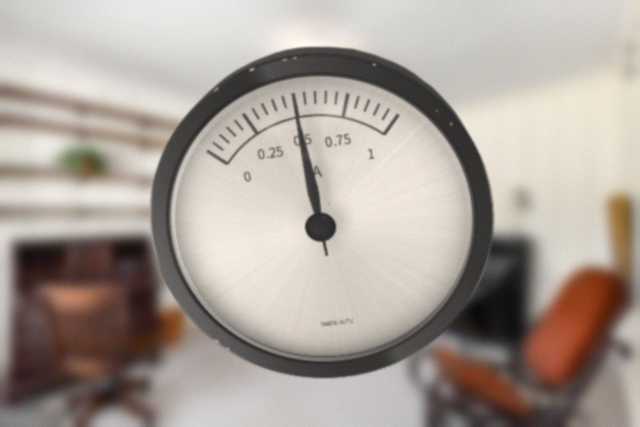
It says 0.5 kA
